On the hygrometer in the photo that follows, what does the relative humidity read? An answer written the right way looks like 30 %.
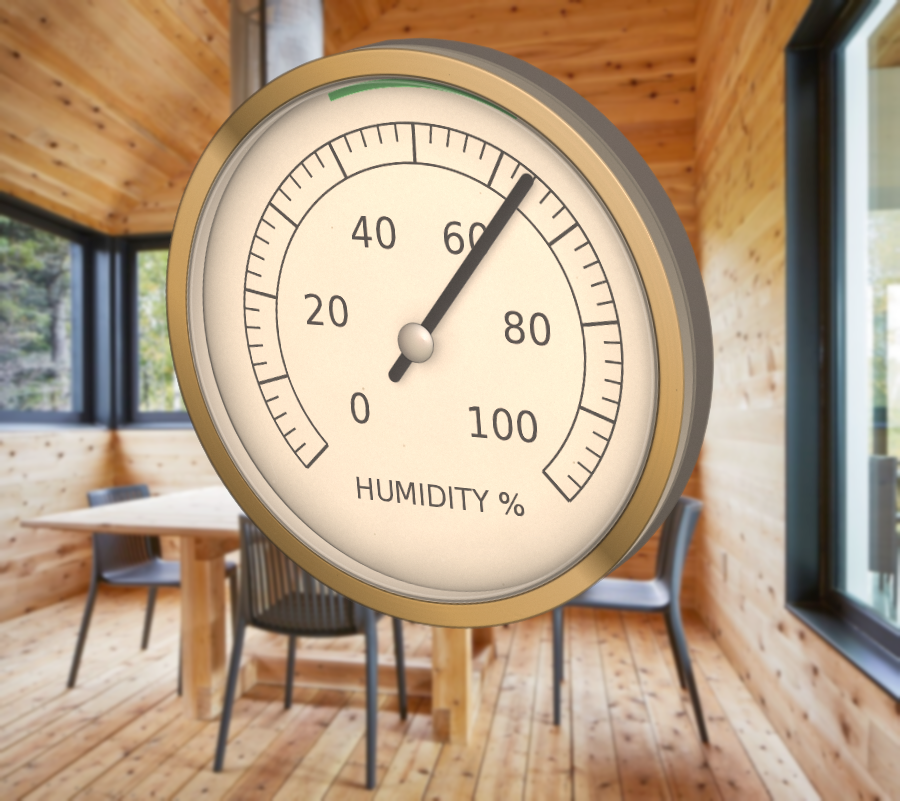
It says 64 %
